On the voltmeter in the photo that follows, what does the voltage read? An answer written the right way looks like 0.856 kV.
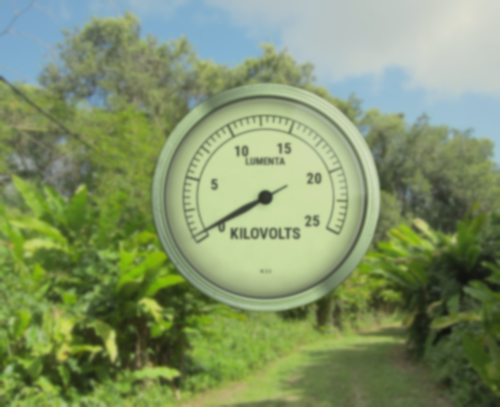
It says 0.5 kV
